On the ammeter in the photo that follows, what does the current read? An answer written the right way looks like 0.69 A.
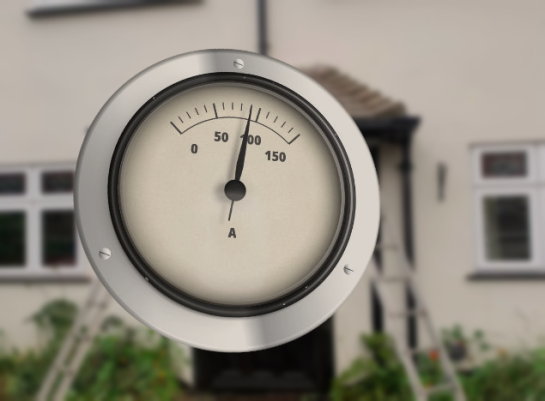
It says 90 A
